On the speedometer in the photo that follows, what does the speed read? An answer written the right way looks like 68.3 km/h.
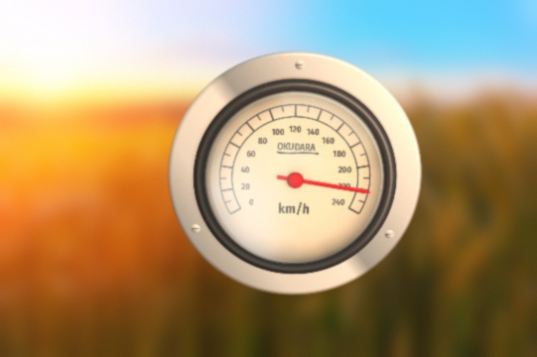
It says 220 km/h
